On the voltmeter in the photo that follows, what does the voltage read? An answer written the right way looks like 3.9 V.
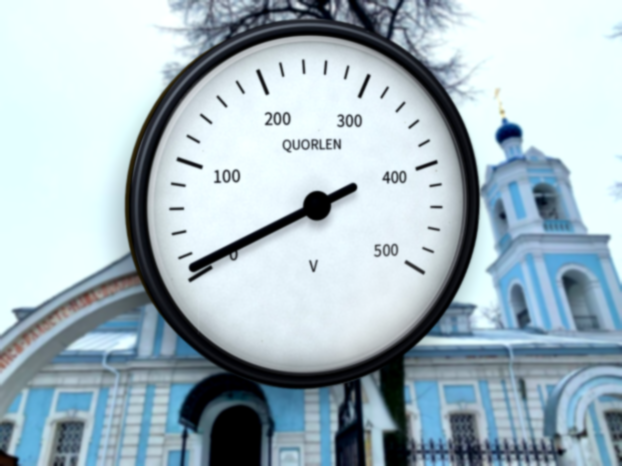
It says 10 V
